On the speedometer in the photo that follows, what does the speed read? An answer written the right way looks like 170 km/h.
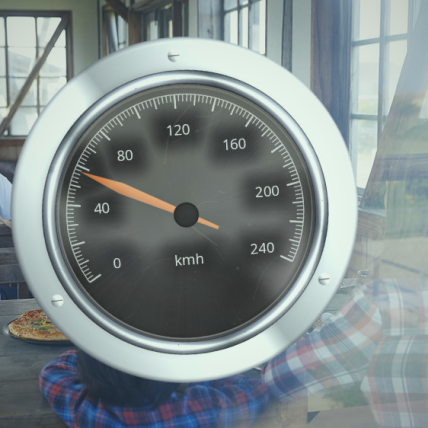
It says 58 km/h
